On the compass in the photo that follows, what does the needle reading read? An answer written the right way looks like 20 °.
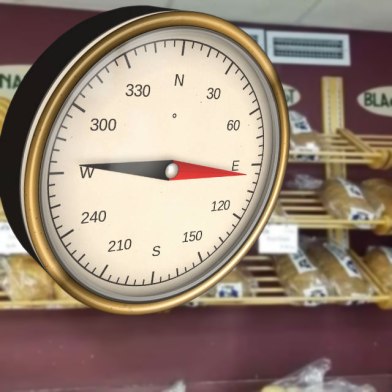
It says 95 °
